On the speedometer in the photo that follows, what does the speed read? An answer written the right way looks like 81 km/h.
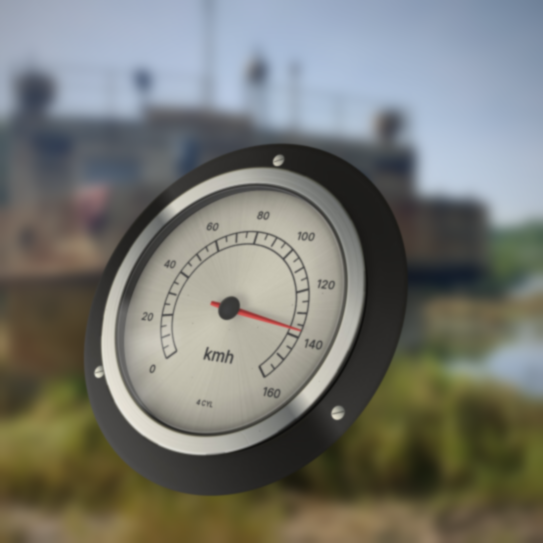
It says 137.5 km/h
